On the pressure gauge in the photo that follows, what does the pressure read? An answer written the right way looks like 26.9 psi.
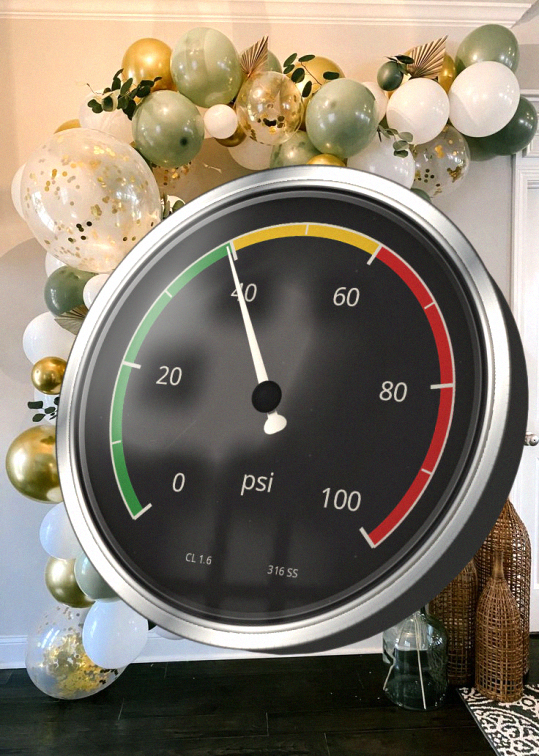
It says 40 psi
